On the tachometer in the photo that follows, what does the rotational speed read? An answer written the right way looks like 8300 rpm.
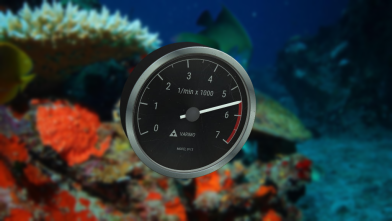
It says 5500 rpm
